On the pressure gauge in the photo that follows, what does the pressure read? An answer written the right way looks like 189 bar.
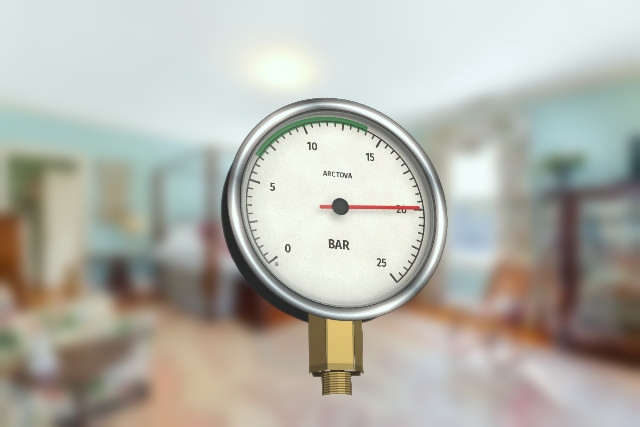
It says 20 bar
